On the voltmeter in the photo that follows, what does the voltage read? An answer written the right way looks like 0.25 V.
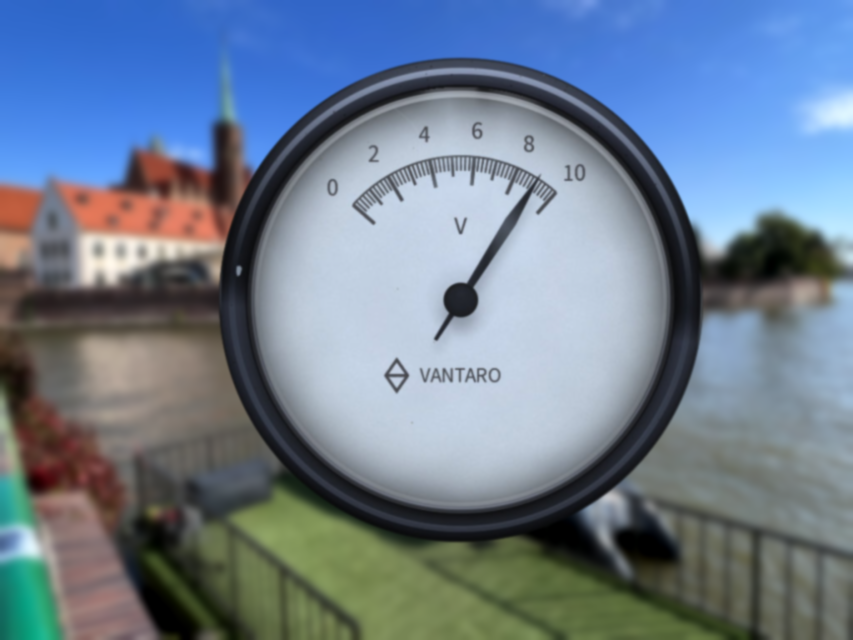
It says 9 V
